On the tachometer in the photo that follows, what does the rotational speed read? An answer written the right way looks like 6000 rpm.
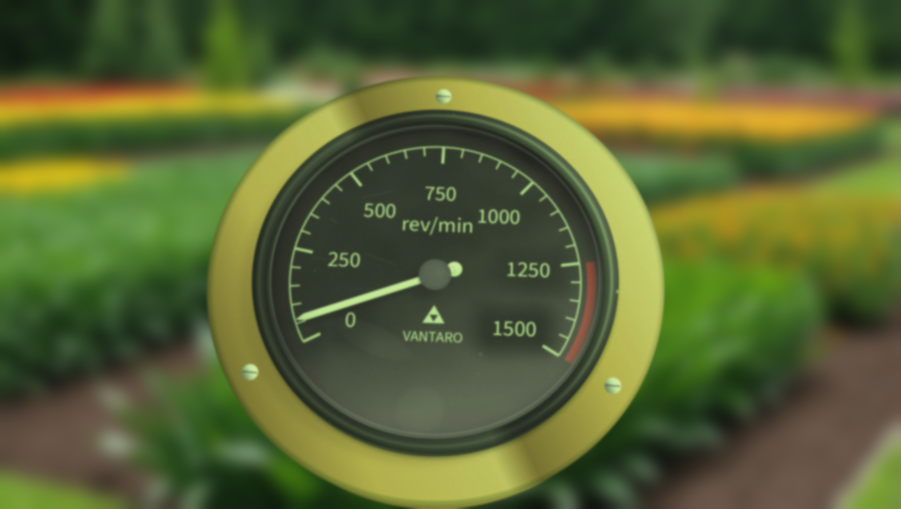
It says 50 rpm
